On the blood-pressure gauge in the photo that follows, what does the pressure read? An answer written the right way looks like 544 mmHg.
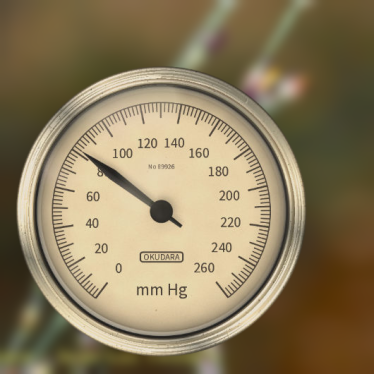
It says 82 mmHg
